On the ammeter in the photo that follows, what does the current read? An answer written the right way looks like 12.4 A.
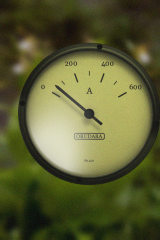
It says 50 A
